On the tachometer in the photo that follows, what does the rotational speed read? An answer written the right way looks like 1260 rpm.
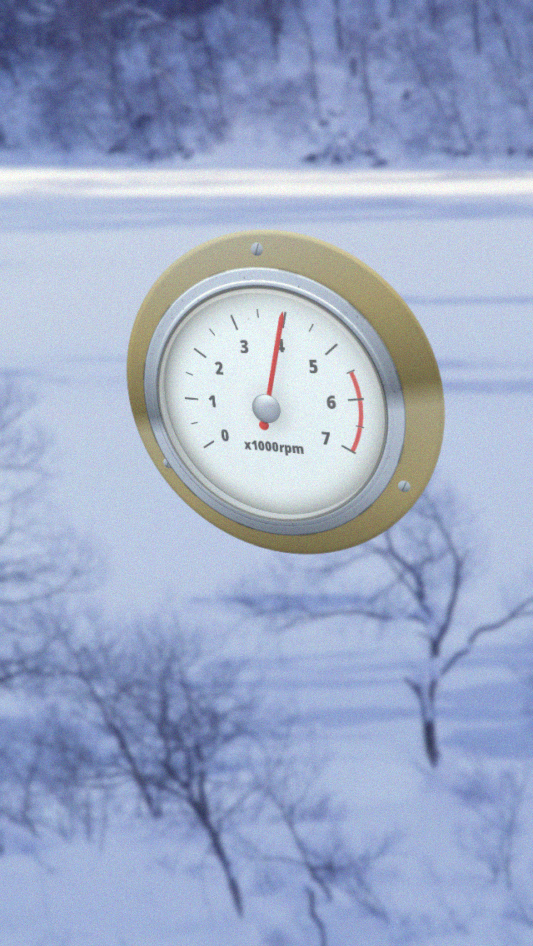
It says 4000 rpm
